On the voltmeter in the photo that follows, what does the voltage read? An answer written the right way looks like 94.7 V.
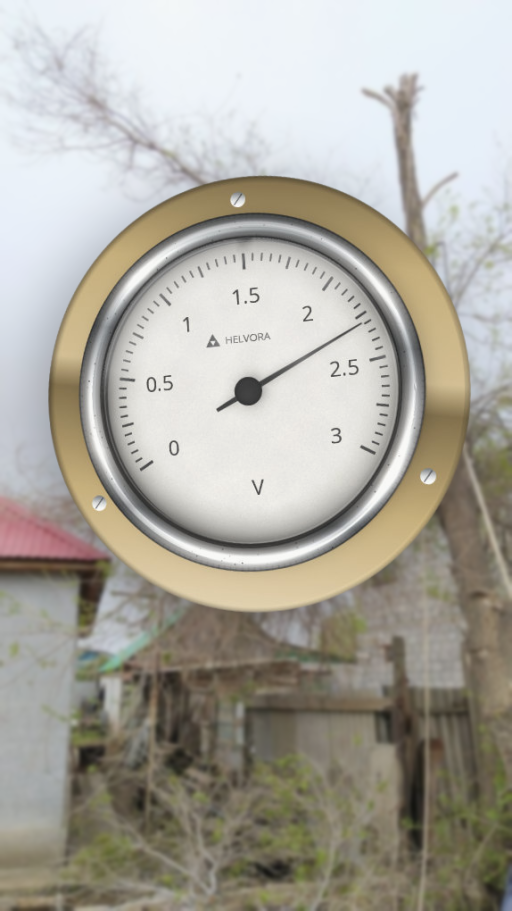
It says 2.3 V
